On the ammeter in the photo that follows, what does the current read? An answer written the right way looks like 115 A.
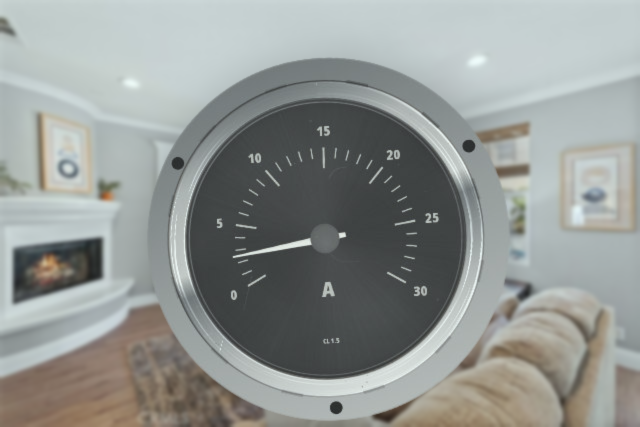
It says 2.5 A
